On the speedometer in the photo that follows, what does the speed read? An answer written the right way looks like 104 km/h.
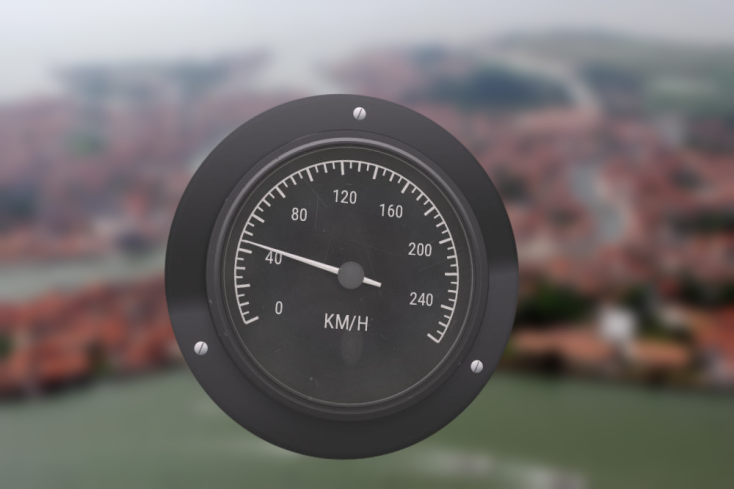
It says 45 km/h
